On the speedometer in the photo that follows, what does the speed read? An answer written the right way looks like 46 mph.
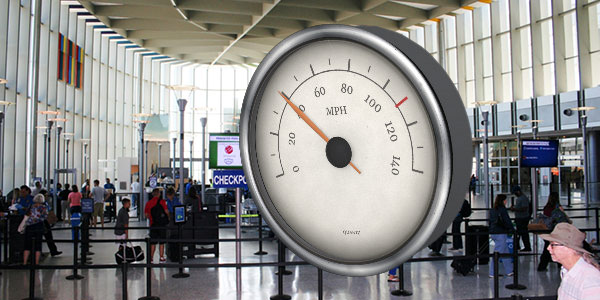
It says 40 mph
